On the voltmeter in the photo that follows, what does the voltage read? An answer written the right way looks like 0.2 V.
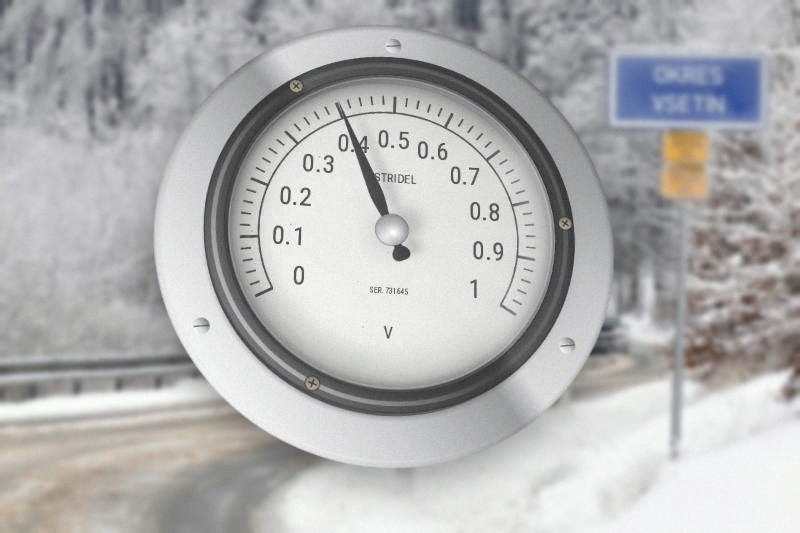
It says 0.4 V
